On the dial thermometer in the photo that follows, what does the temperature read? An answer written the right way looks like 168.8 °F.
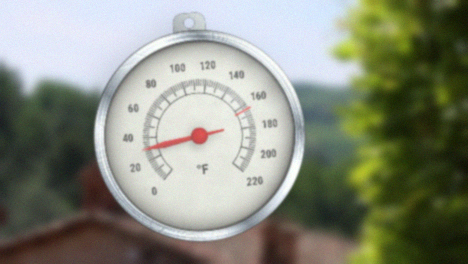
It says 30 °F
